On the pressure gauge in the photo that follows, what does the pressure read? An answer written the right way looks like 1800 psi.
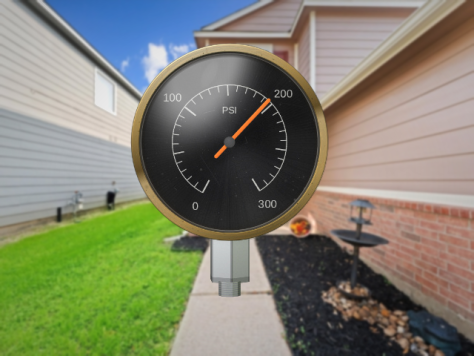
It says 195 psi
